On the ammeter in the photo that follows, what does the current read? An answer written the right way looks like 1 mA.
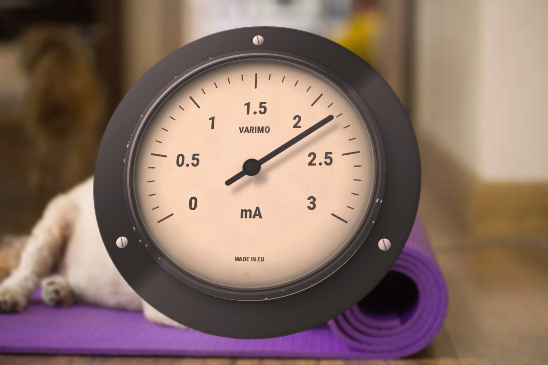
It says 2.2 mA
